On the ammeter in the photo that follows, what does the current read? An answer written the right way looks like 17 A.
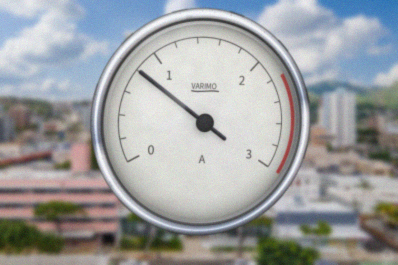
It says 0.8 A
